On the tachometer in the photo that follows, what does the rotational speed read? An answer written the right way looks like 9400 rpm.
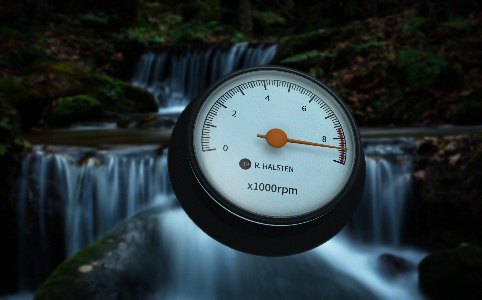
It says 8500 rpm
